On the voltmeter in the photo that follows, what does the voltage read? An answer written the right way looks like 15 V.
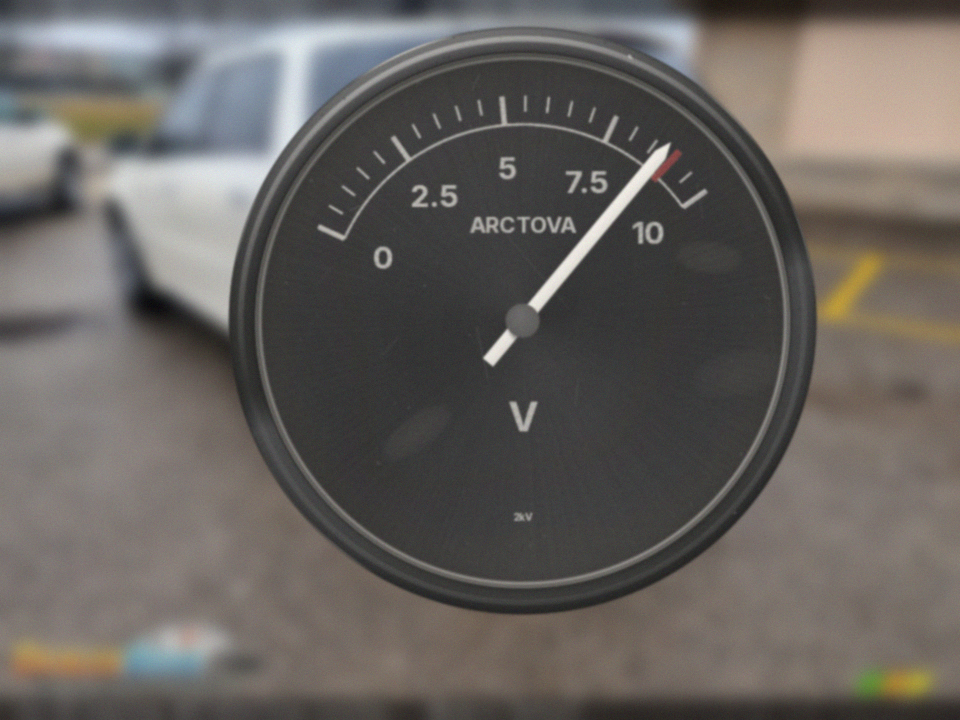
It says 8.75 V
